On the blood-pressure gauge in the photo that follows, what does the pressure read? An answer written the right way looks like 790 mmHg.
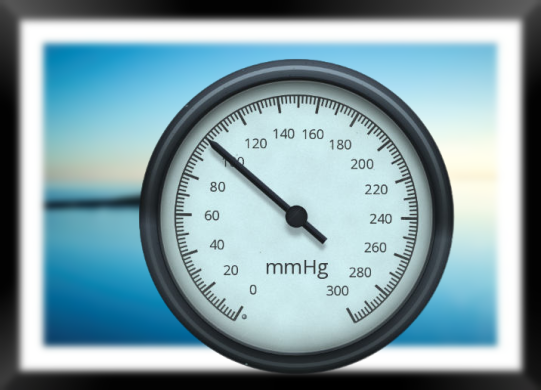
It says 100 mmHg
